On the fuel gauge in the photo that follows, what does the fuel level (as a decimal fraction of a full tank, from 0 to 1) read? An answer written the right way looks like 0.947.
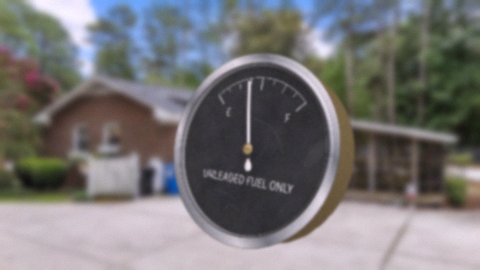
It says 0.375
